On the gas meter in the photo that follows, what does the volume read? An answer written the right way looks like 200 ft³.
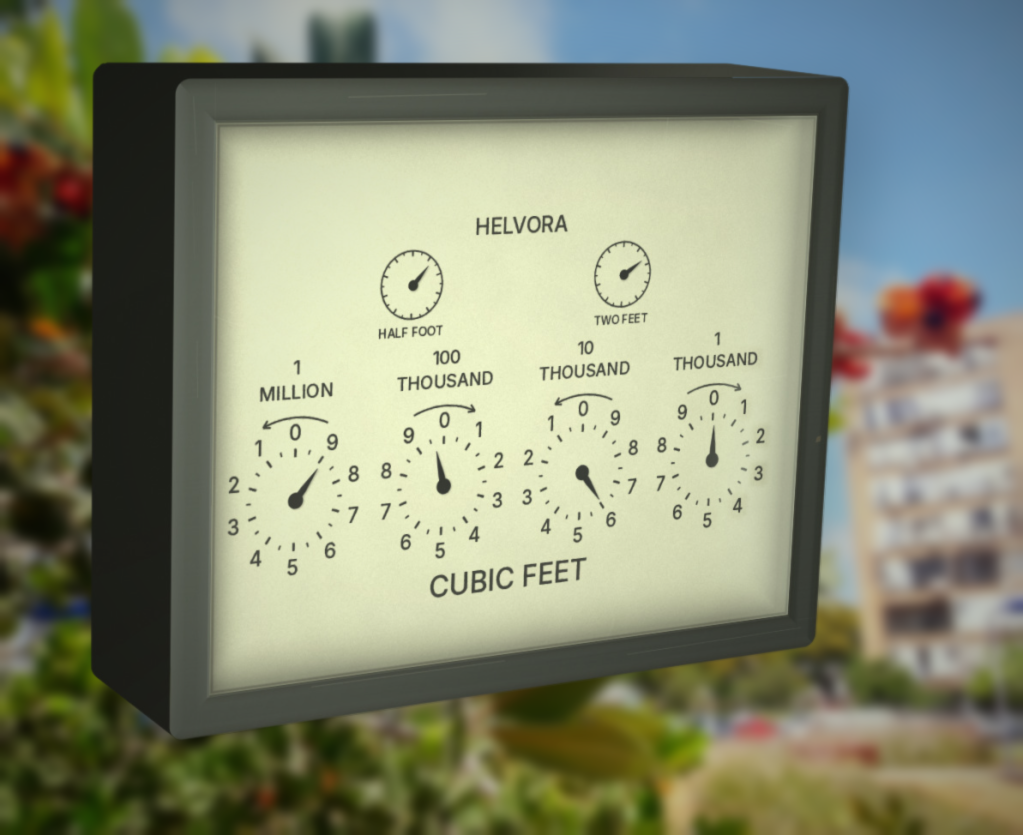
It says 896000 ft³
